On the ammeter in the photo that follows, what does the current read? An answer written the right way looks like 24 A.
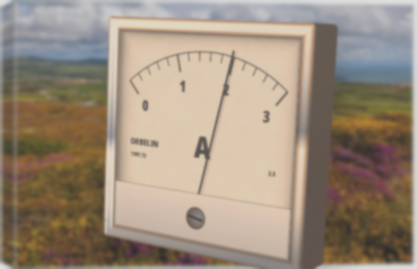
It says 2 A
